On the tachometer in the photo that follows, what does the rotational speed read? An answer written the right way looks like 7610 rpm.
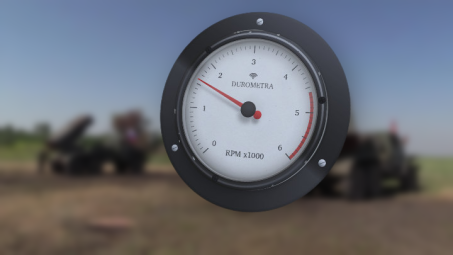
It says 1600 rpm
